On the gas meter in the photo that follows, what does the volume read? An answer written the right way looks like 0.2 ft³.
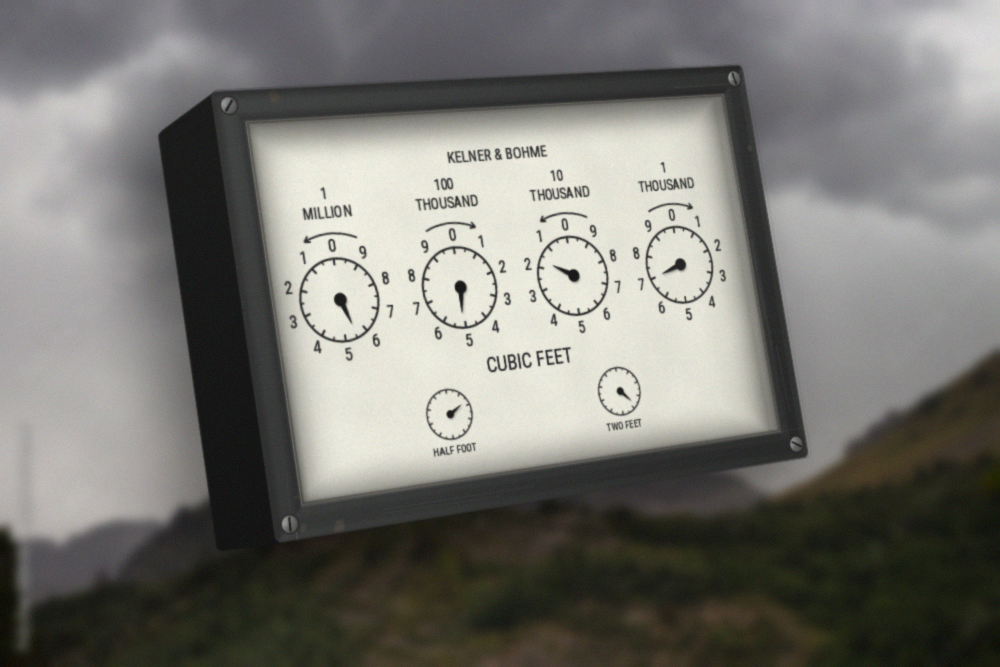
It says 551700 ft³
